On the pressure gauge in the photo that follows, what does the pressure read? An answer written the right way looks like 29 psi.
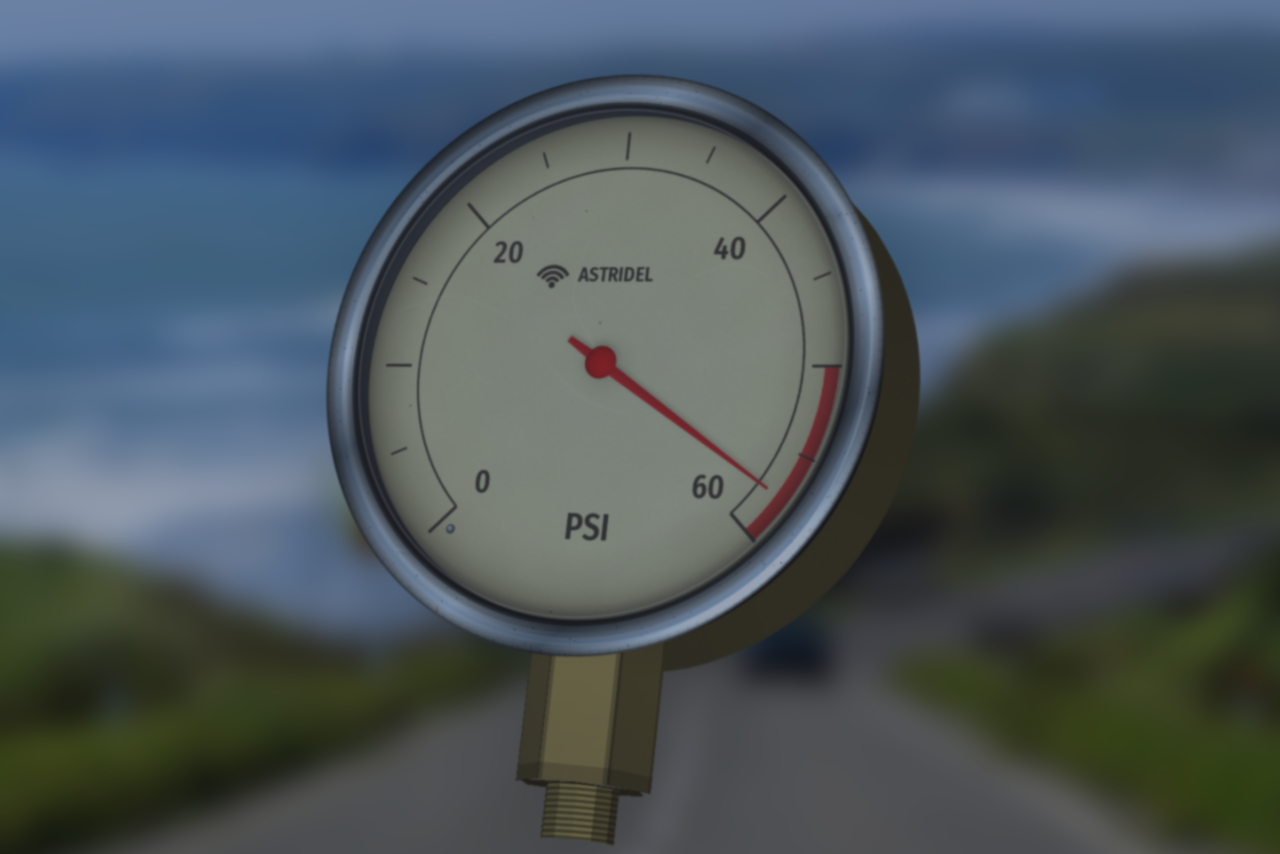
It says 57.5 psi
